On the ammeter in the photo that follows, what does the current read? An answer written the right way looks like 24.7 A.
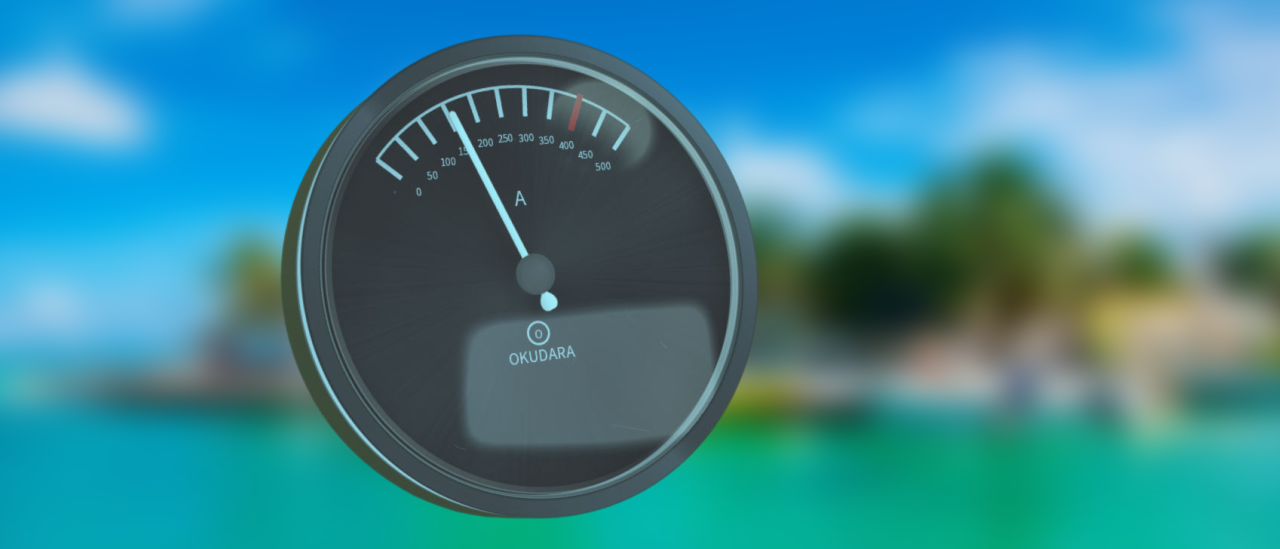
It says 150 A
